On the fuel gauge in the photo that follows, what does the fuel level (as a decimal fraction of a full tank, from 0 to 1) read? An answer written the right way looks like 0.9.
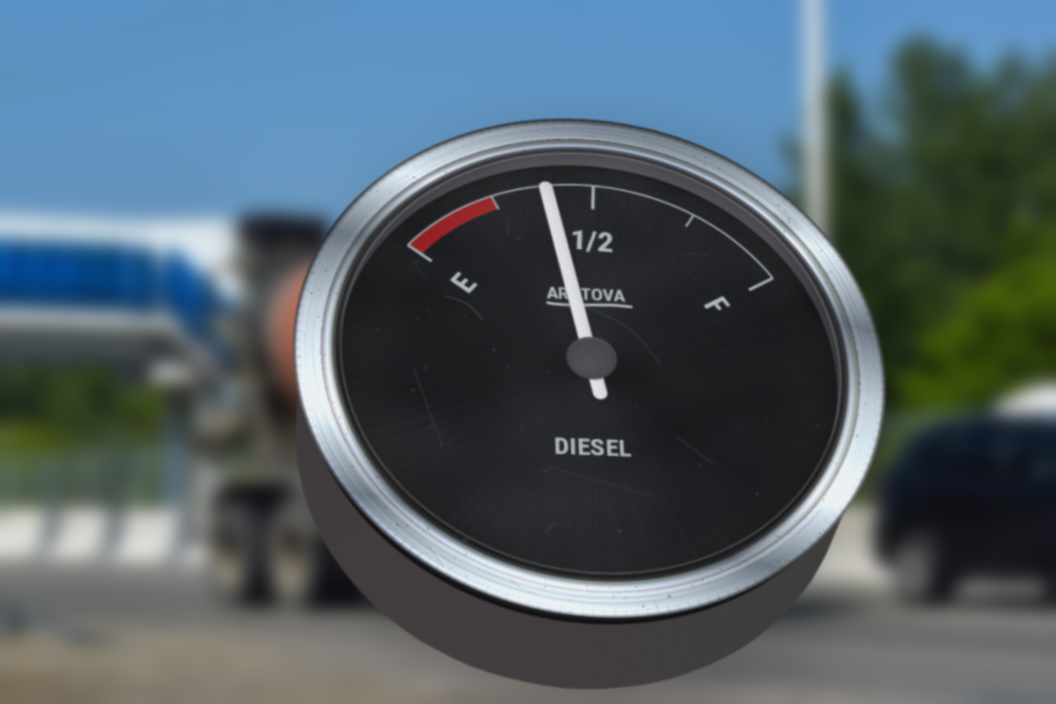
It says 0.375
